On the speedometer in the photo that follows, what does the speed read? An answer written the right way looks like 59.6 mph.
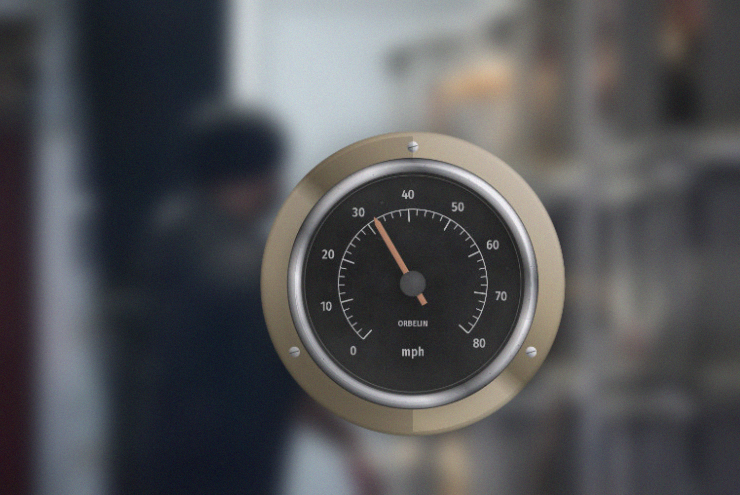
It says 32 mph
